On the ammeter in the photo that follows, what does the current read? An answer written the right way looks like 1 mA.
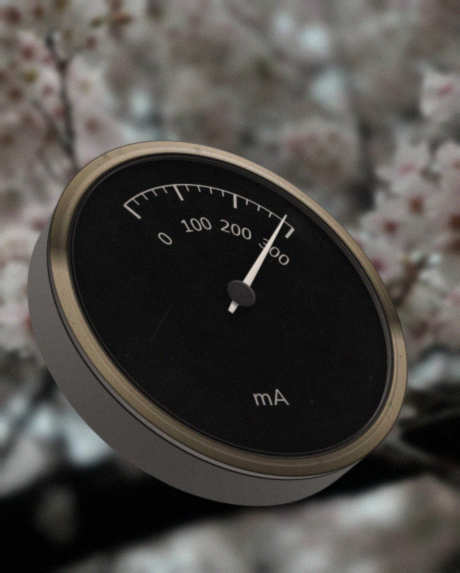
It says 280 mA
